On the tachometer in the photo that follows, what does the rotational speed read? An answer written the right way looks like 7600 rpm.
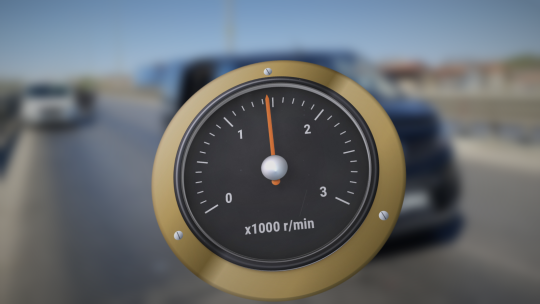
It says 1450 rpm
